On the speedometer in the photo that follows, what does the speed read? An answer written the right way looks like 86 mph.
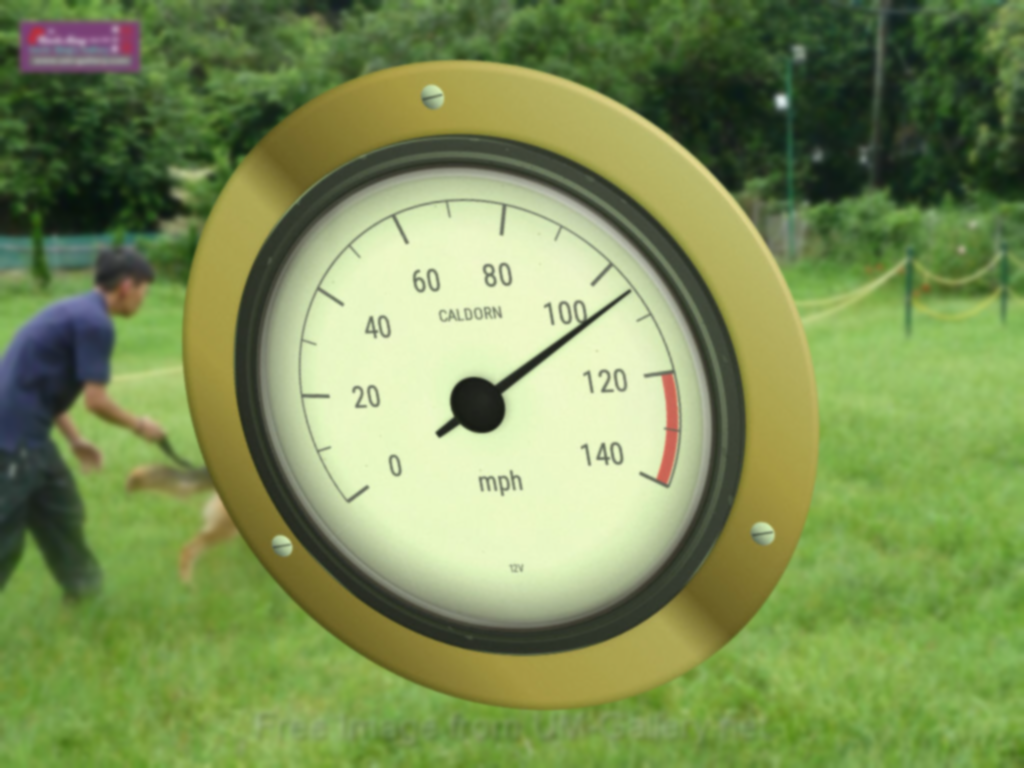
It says 105 mph
